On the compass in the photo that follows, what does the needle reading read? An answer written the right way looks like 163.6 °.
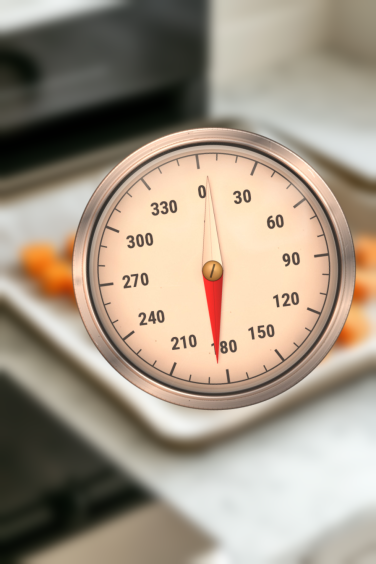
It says 185 °
